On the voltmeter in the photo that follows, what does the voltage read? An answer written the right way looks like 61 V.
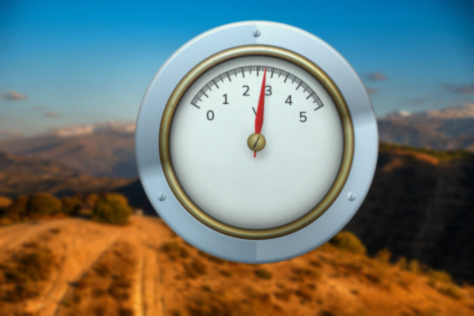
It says 2.75 V
